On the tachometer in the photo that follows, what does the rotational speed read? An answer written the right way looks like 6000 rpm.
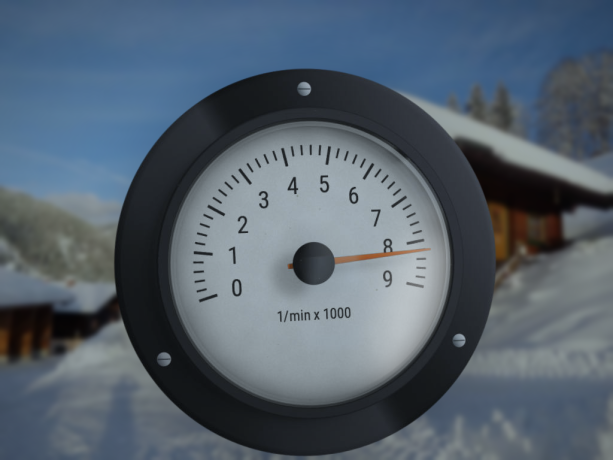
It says 8200 rpm
